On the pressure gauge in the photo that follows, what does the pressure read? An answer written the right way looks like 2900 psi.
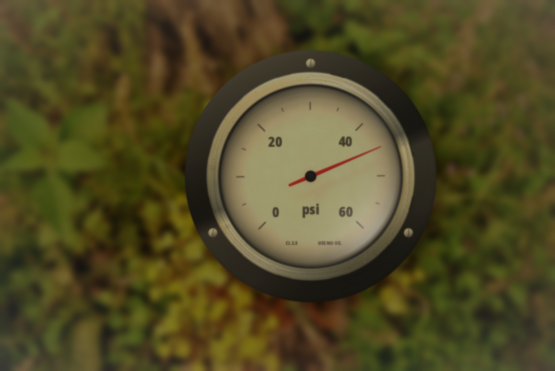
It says 45 psi
